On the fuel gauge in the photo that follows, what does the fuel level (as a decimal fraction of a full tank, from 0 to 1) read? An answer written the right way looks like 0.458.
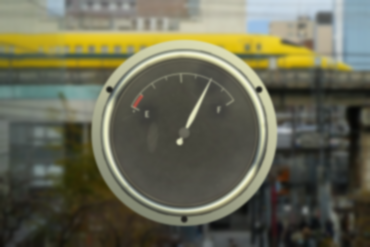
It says 0.75
